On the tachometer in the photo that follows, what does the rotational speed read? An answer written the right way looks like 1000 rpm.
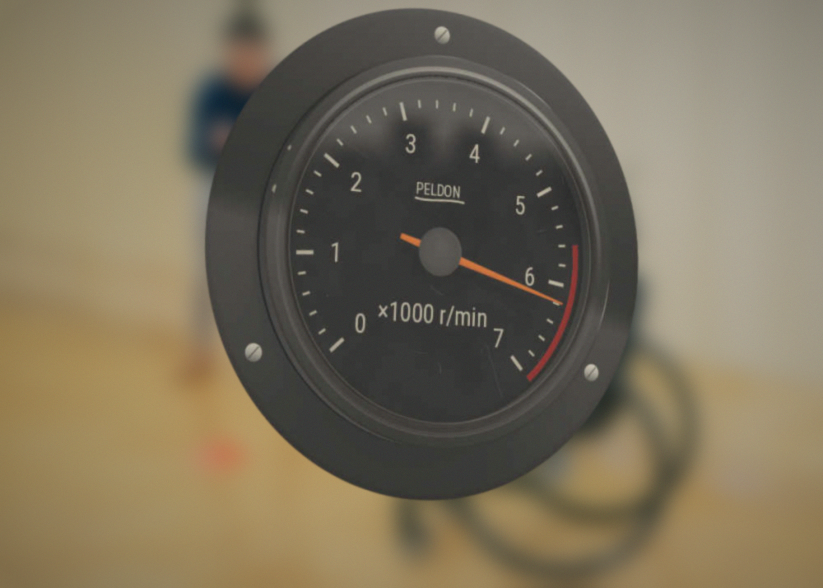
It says 6200 rpm
